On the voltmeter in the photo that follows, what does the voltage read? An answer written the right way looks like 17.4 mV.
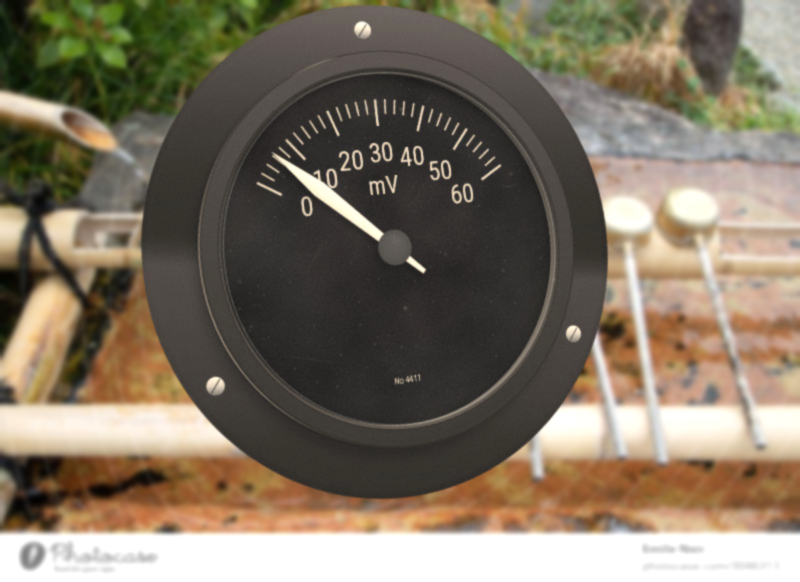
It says 6 mV
